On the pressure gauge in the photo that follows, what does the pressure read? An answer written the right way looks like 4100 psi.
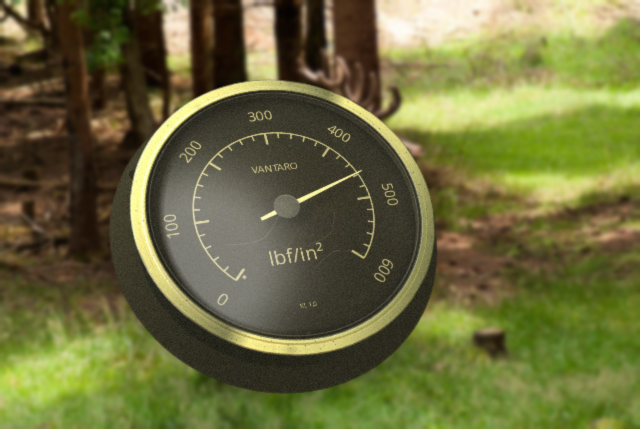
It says 460 psi
